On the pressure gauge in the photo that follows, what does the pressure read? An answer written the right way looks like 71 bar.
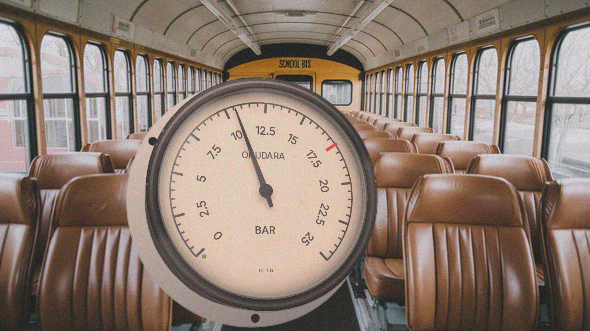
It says 10.5 bar
